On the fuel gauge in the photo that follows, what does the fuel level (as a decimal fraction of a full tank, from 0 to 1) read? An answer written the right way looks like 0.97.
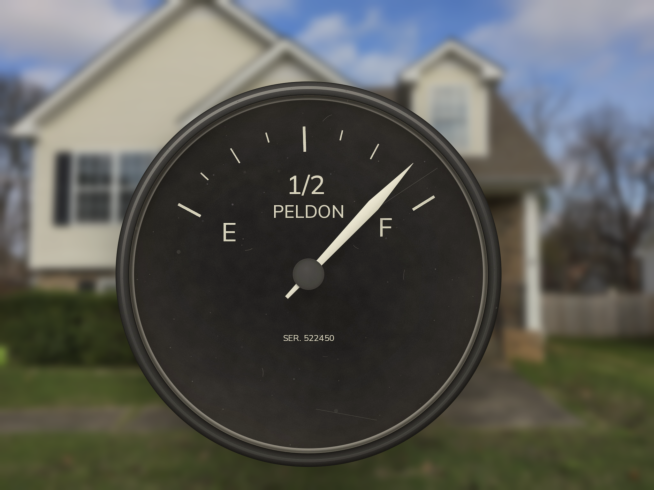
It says 0.875
